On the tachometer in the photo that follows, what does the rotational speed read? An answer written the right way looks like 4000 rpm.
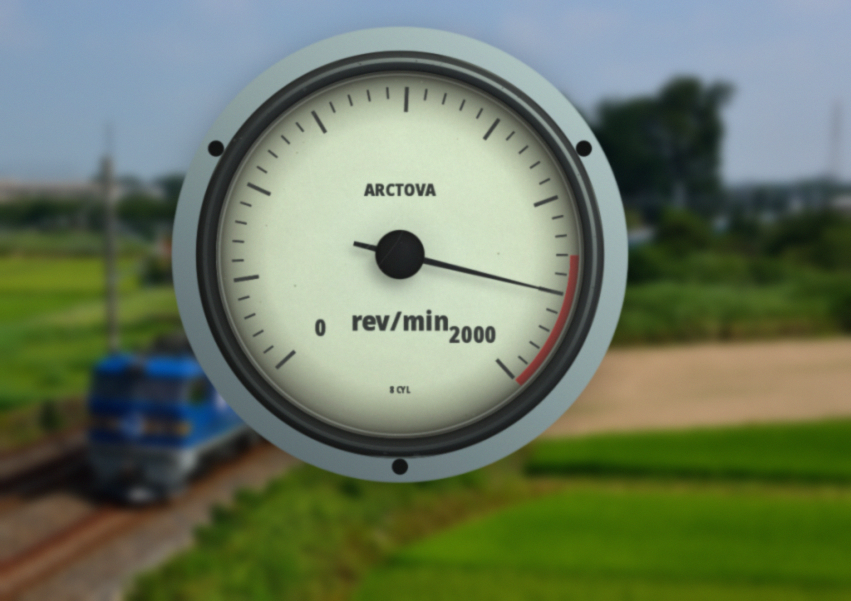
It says 1750 rpm
